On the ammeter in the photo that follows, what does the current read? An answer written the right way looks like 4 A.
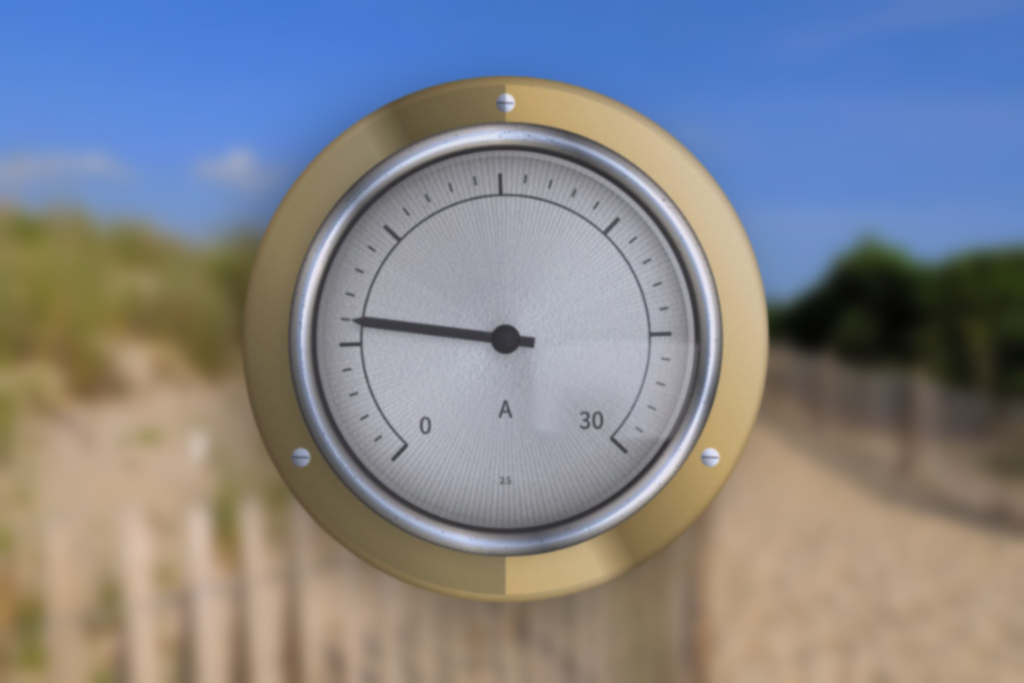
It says 6 A
